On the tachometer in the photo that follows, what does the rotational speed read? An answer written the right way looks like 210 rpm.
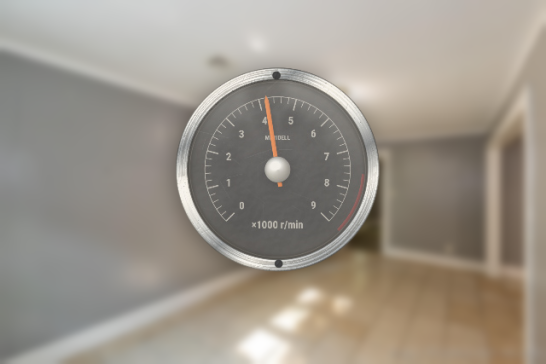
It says 4200 rpm
